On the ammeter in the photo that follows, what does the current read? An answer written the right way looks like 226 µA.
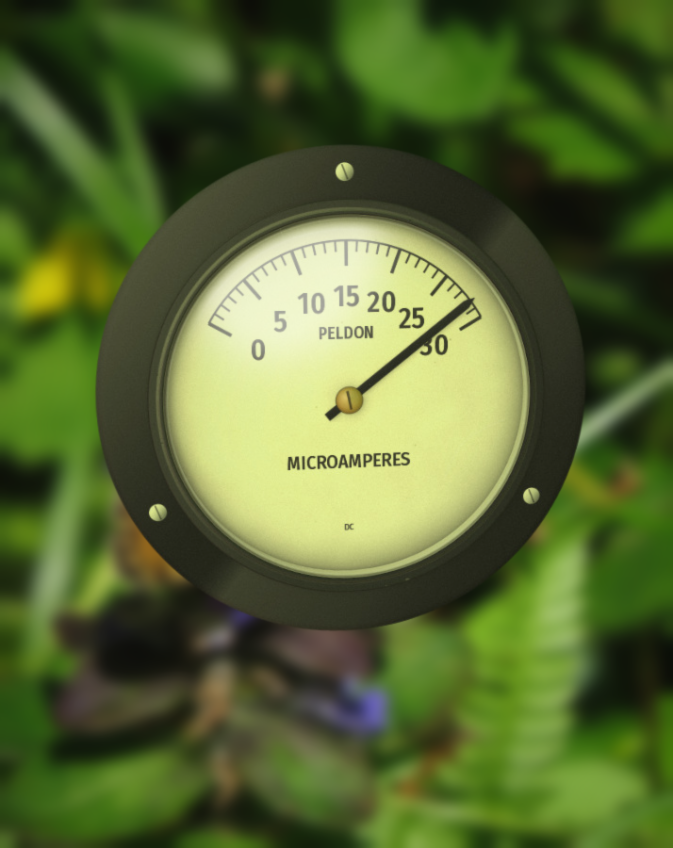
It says 28 µA
